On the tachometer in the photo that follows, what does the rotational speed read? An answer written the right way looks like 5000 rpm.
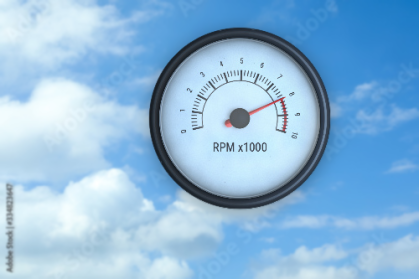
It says 8000 rpm
